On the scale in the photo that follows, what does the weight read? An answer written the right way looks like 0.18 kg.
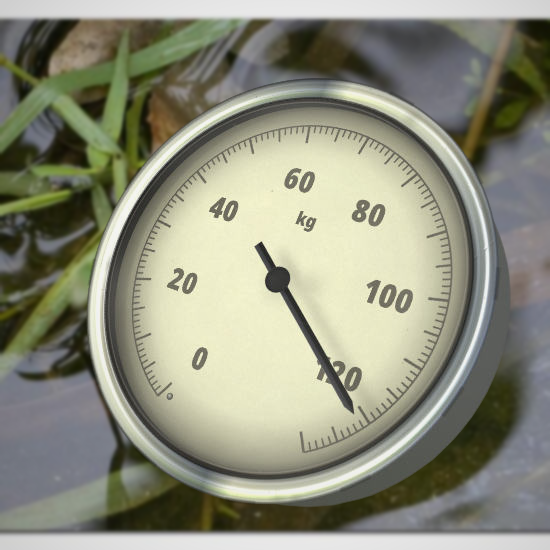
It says 121 kg
